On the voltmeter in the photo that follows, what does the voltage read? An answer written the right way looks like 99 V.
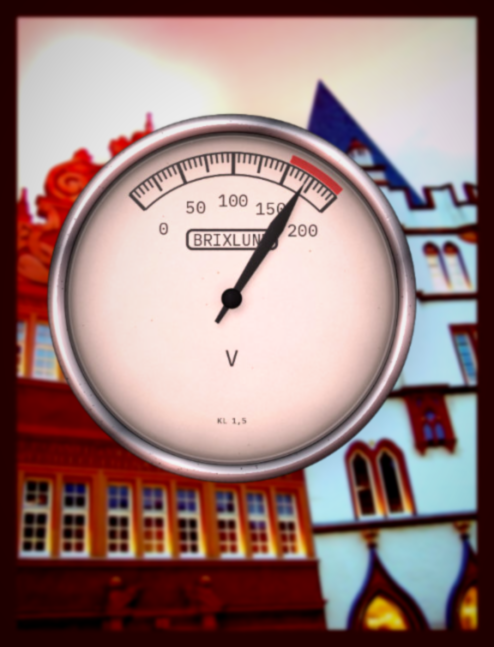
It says 170 V
